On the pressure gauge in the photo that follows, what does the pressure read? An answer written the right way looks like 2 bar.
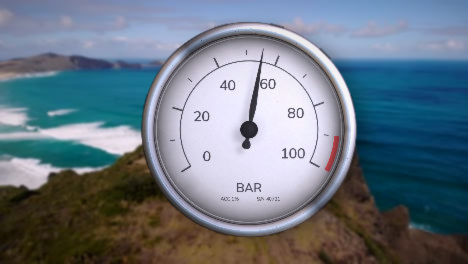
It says 55 bar
